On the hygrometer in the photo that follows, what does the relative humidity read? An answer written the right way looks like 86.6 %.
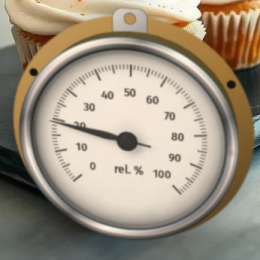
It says 20 %
